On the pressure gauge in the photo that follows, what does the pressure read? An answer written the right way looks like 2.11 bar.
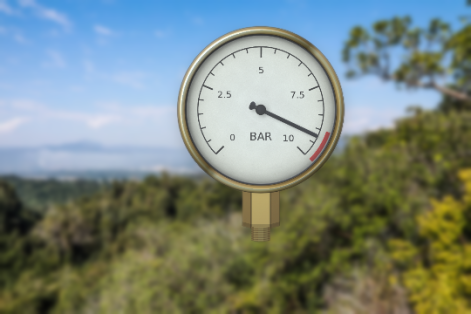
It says 9.25 bar
